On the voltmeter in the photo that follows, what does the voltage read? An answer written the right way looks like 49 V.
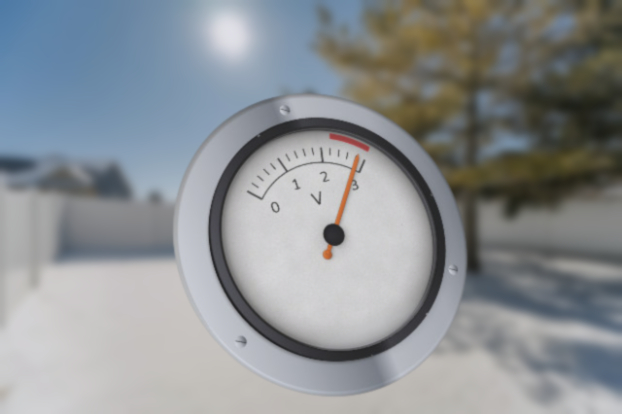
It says 2.8 V
